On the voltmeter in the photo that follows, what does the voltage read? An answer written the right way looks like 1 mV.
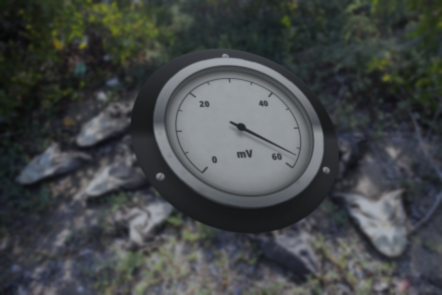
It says 57.5 mV
